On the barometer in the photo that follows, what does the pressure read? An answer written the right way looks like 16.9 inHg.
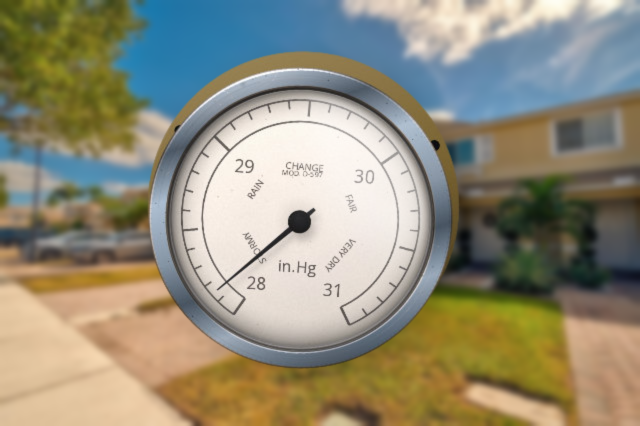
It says 28.15 inHg
